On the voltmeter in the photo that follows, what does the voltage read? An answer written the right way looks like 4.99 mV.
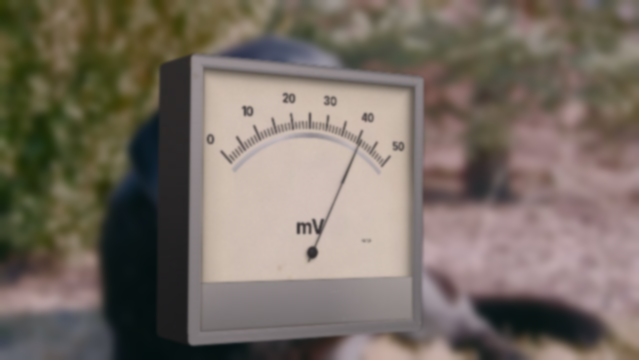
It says 40 mV
